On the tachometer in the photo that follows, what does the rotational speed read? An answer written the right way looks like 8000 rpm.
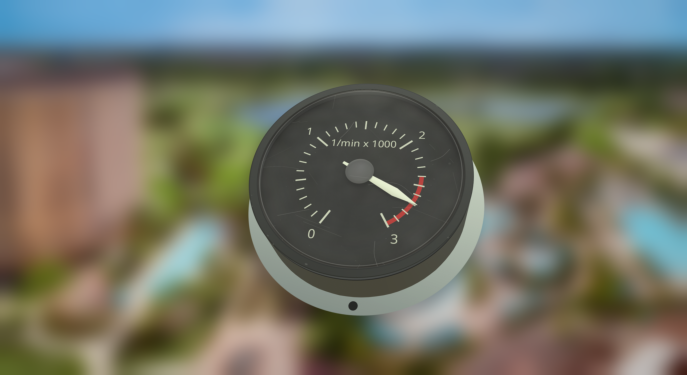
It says 2700 rpm
